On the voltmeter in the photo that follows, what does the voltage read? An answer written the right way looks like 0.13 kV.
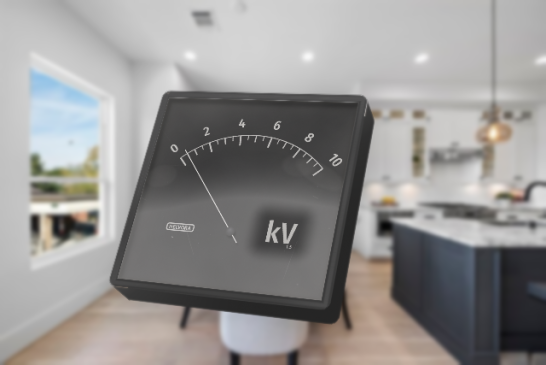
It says 0.5 kV
